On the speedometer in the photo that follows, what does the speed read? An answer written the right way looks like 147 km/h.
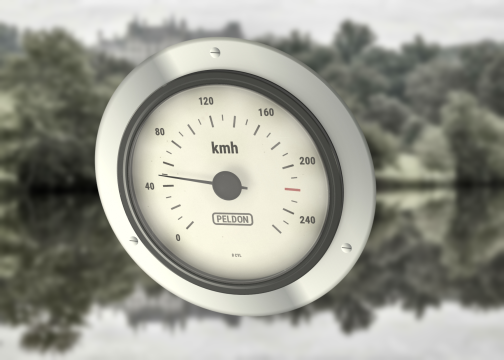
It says 50 km/h
